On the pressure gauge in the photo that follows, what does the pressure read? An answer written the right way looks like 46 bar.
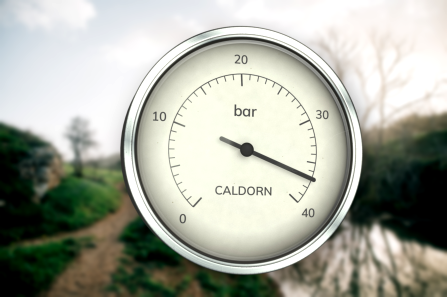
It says 37 bar
